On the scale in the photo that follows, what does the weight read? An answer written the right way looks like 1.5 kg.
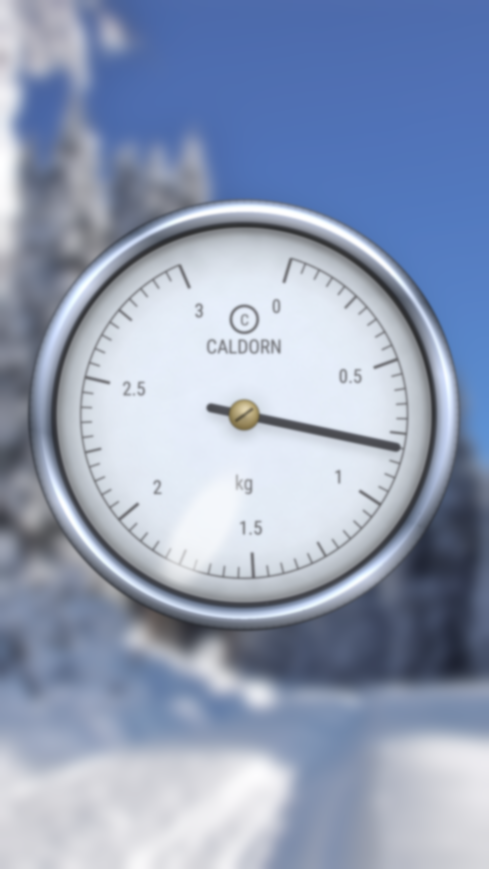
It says 0.8 kg
